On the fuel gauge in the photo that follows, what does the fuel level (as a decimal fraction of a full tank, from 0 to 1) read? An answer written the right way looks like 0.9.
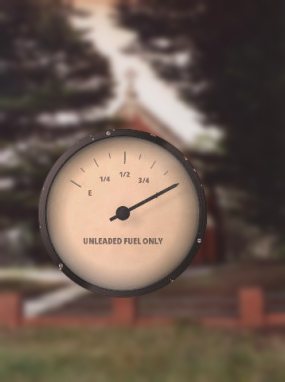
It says 1
